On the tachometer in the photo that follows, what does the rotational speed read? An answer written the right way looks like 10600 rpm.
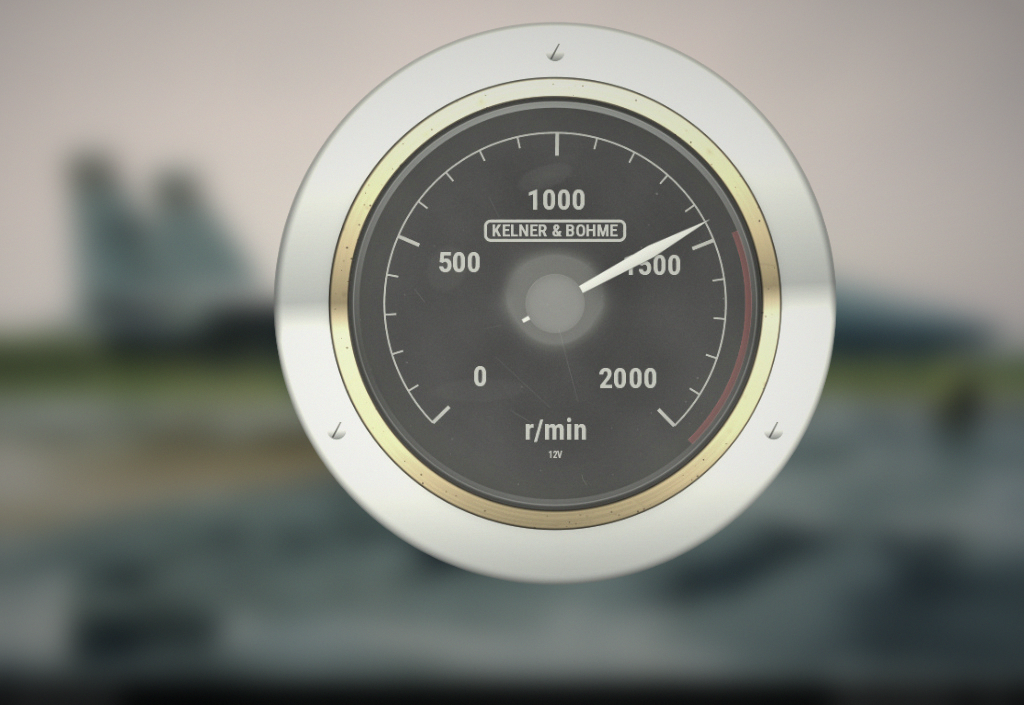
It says 1450 rpm
